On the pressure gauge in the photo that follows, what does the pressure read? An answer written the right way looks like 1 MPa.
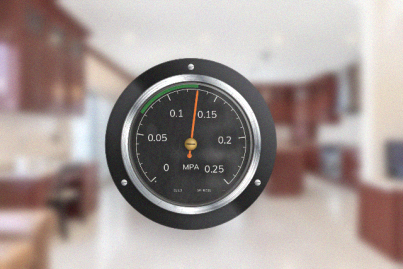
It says 0.13 MPa
